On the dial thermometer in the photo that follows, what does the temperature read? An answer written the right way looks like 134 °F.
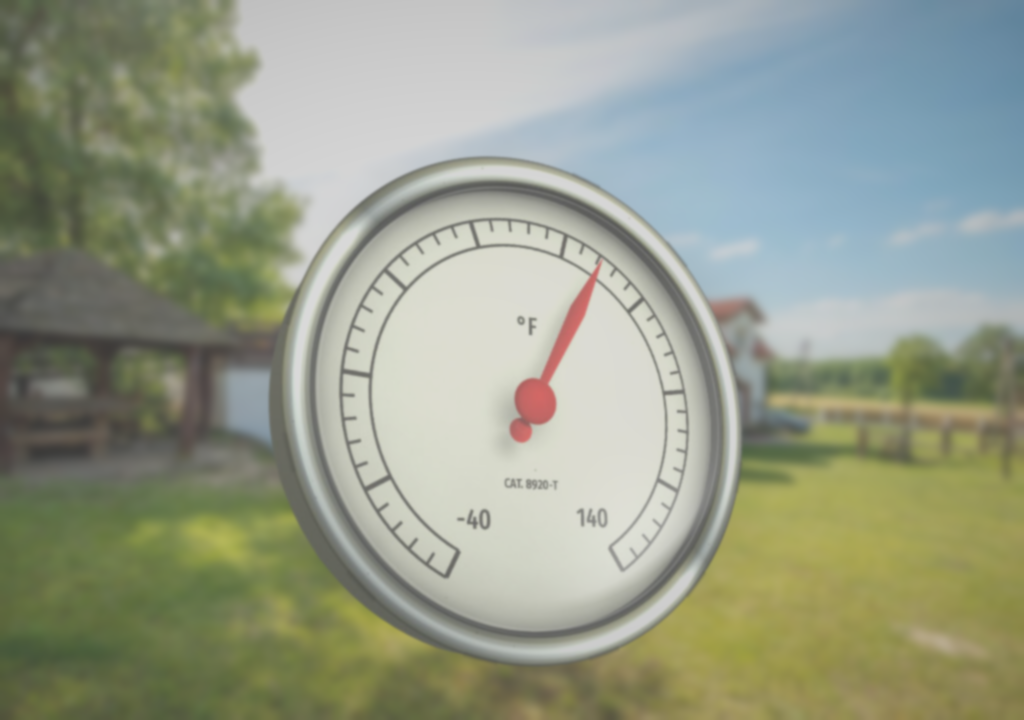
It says 68 °F
